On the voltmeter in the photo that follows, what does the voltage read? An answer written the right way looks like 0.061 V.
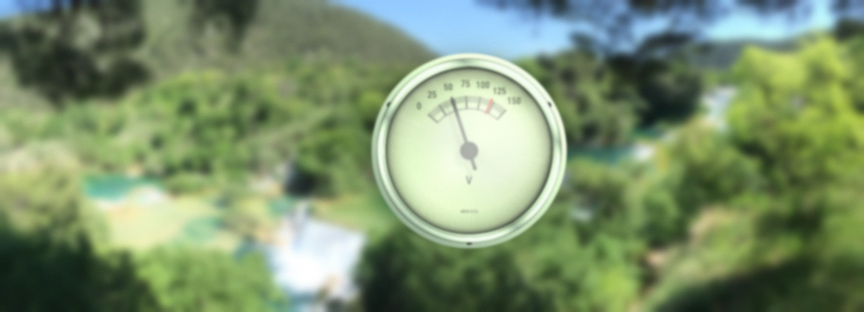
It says 50 V
